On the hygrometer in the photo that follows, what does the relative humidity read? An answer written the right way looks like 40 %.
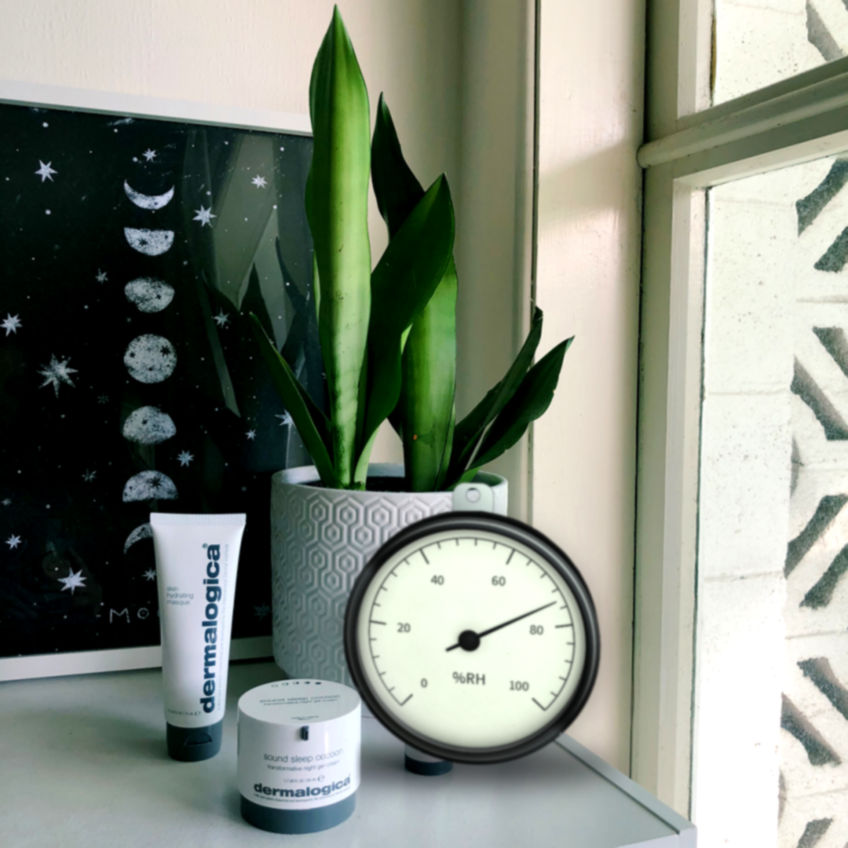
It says 74 %
